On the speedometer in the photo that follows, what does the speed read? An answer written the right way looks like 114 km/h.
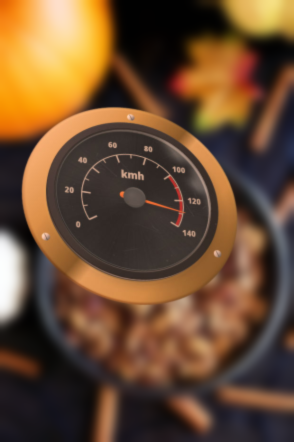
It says 130 km/h
